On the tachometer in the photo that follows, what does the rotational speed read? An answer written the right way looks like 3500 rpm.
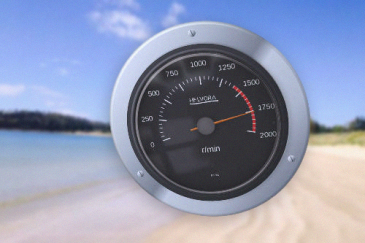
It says 1750 rpm
